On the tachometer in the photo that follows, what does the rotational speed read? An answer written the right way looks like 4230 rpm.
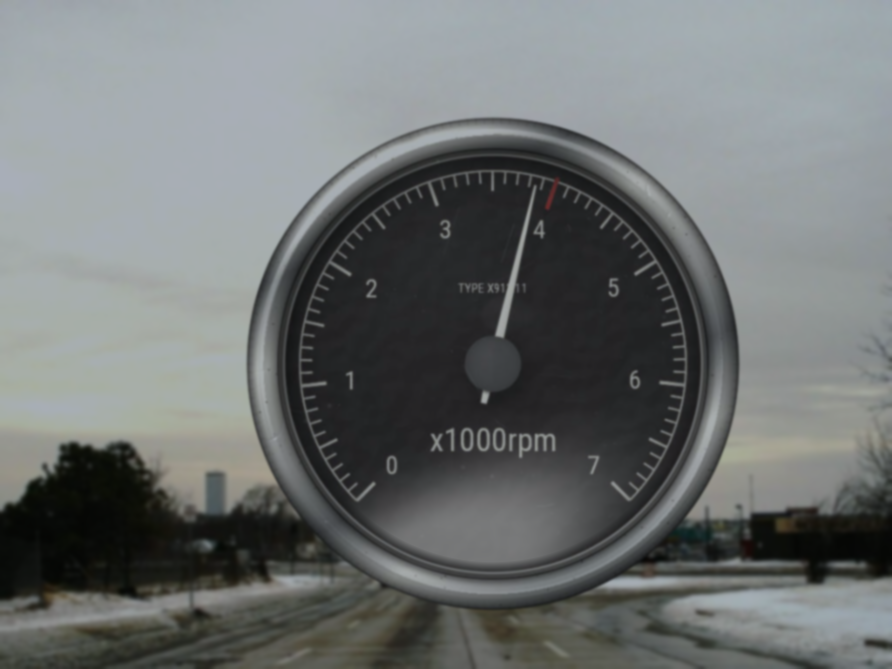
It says 3850 rpm
